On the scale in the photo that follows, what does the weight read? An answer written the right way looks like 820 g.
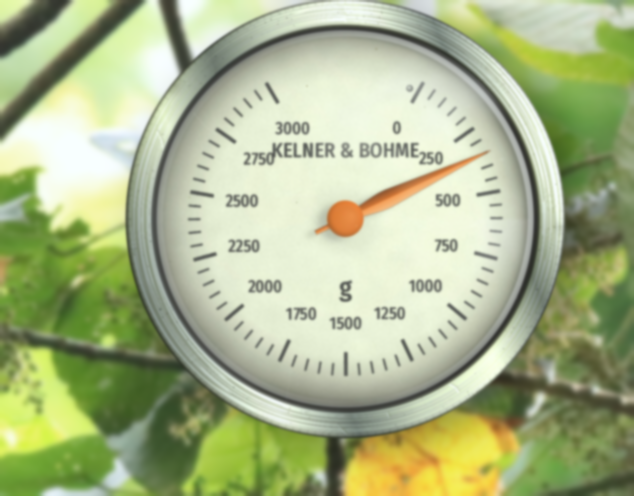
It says 350 g
